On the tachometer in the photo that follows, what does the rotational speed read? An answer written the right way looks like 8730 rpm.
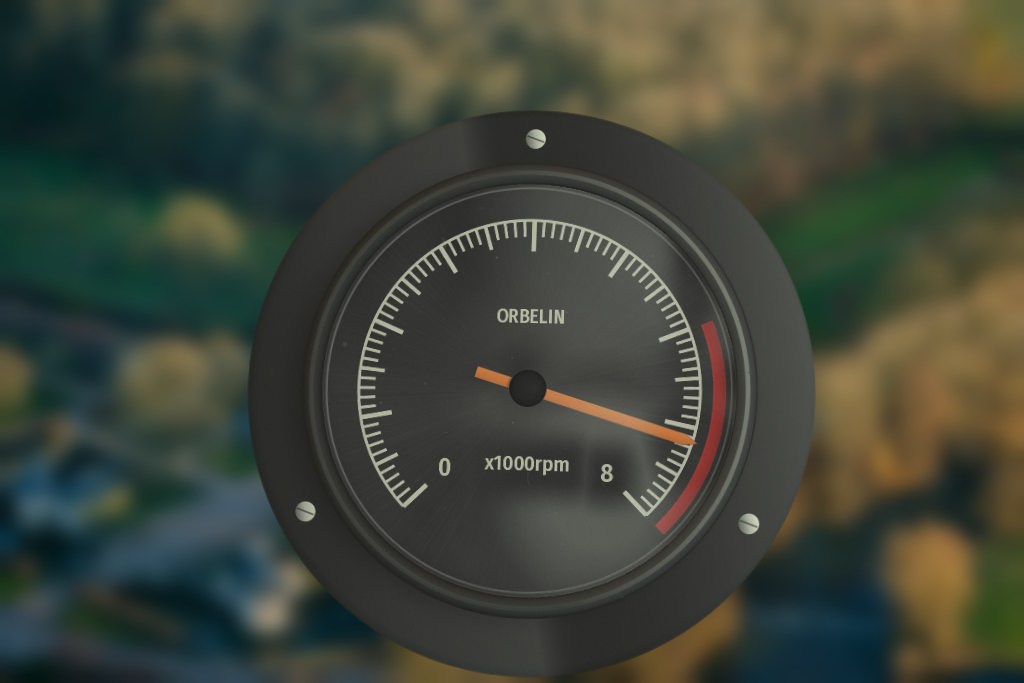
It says 7150 rpm
